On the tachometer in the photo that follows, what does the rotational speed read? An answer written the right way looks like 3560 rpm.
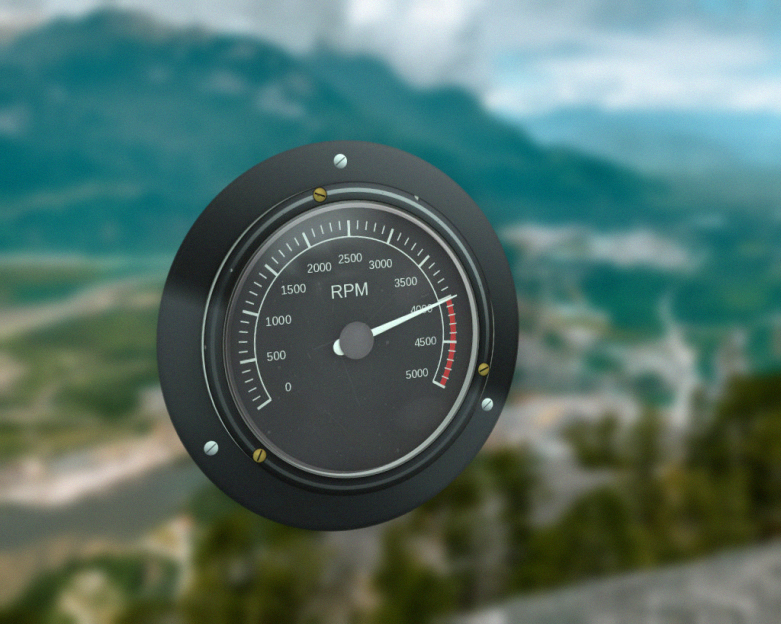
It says 4000 rpm
